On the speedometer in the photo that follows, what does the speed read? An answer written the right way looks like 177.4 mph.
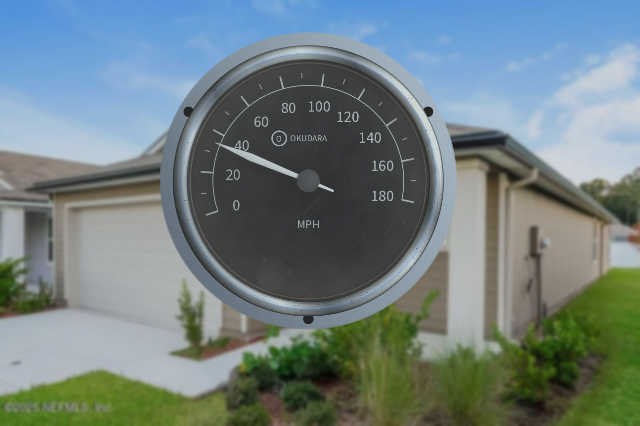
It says 35 mph
